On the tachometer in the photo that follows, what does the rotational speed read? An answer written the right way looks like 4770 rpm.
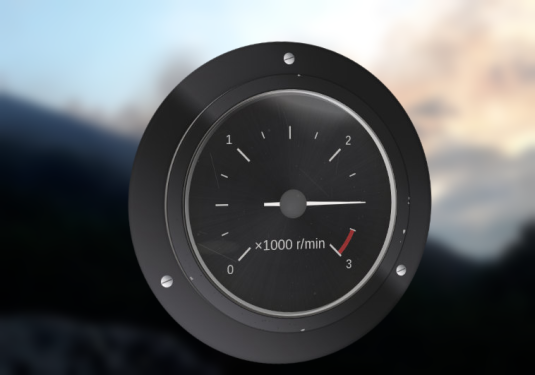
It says 2500 rpm
